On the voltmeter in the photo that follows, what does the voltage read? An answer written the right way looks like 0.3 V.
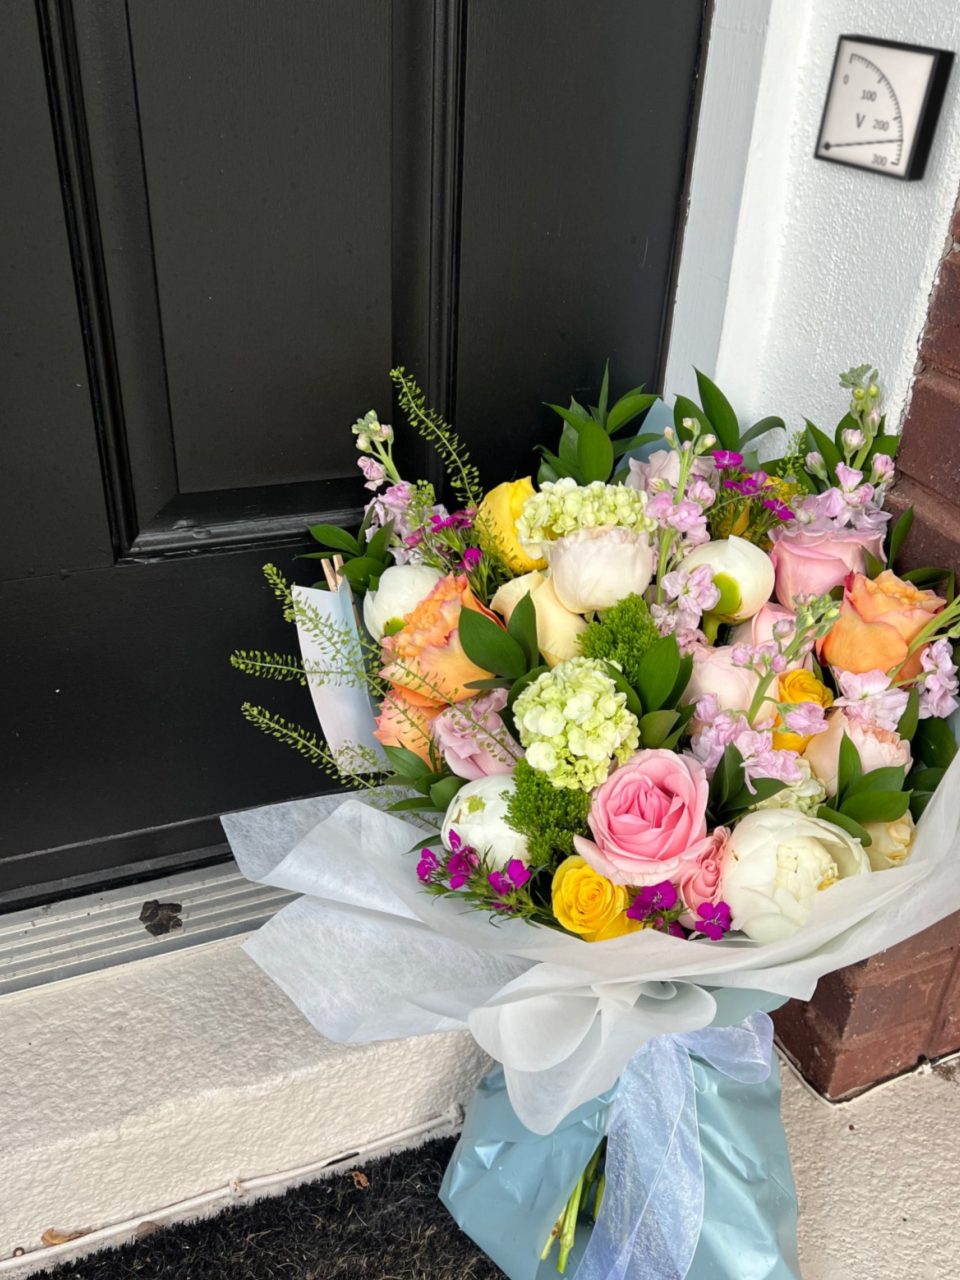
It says 250 V
